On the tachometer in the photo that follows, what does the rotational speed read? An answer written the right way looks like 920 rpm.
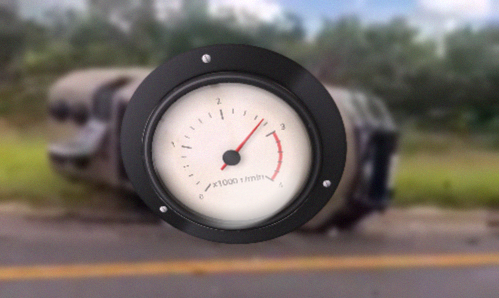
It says 2700 rpm
